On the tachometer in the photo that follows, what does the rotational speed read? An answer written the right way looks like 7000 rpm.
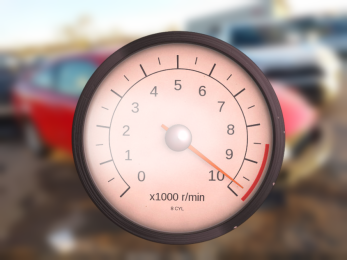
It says 9750 rpm
